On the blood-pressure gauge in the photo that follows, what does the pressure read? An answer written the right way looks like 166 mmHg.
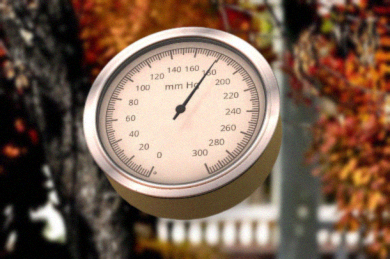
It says 180 mmHg
